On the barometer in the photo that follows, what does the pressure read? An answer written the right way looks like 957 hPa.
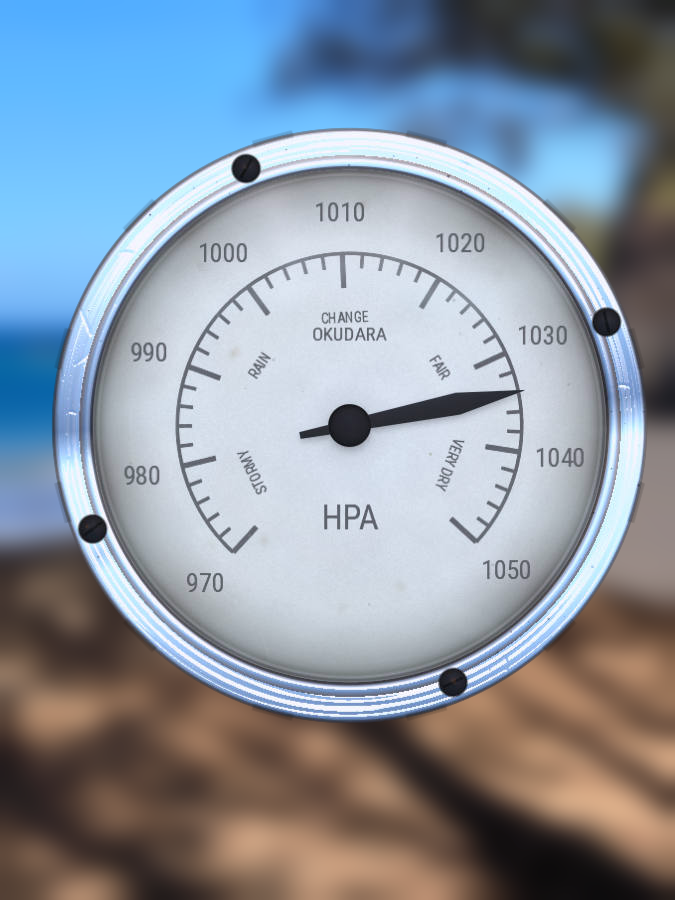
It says 1034 hPa
